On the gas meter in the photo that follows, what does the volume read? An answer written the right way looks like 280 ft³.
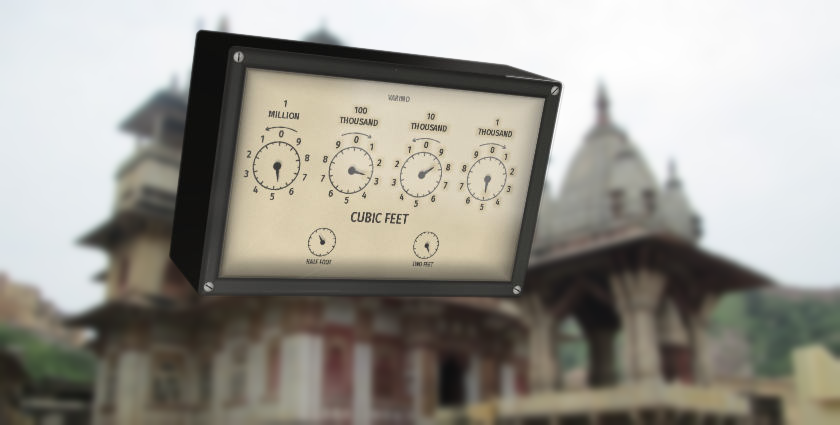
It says 528500 ft³
